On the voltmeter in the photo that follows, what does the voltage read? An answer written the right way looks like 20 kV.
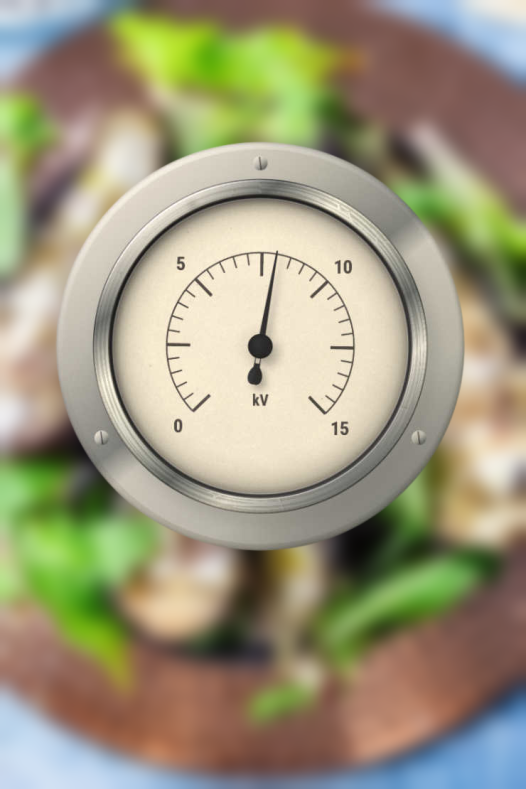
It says 8 kV
